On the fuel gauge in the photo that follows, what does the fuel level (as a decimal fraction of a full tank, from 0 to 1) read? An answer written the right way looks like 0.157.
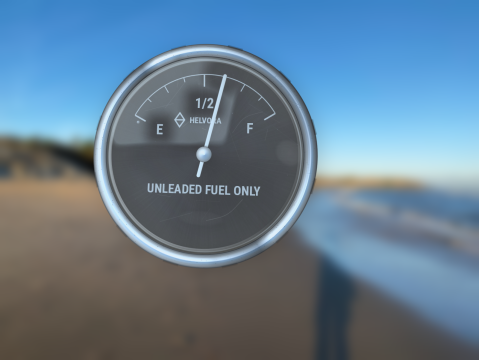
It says 0.625
